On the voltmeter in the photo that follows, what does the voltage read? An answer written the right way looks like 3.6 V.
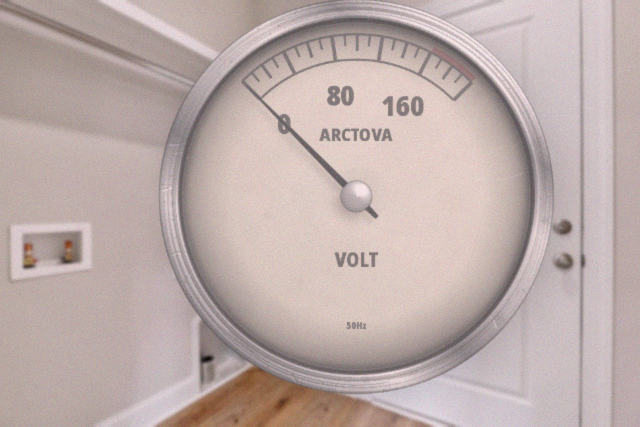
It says 0 V
